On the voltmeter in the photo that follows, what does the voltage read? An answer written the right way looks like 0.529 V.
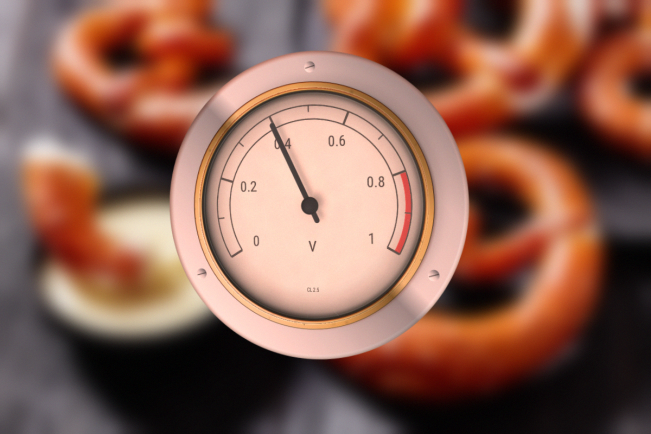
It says 0.4 V
